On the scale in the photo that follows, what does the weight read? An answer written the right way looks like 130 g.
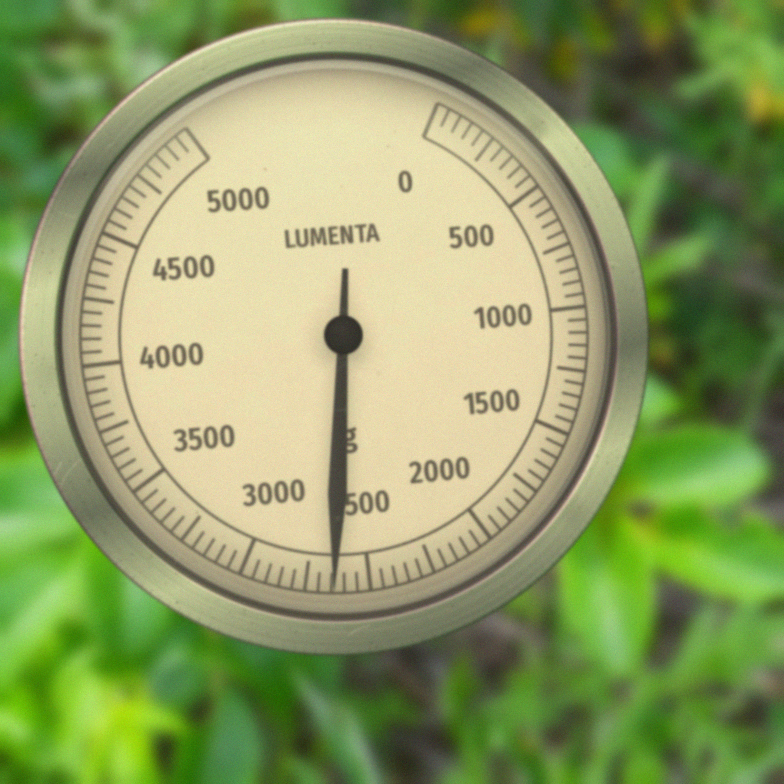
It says 2650 g
